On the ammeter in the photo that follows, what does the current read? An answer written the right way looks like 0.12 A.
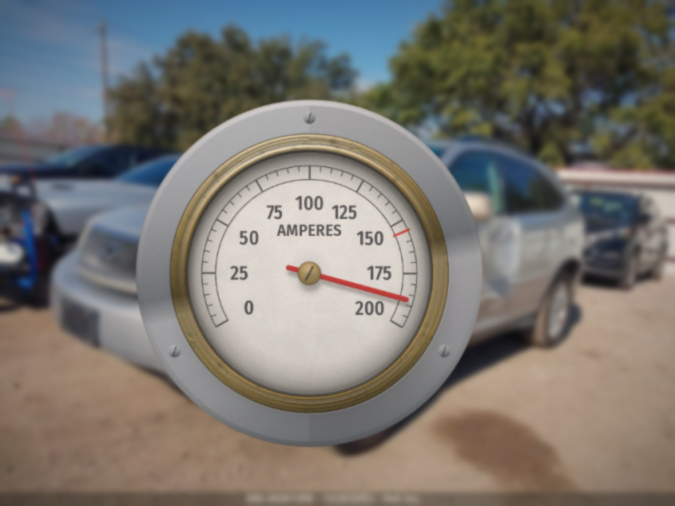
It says 187.5 A
